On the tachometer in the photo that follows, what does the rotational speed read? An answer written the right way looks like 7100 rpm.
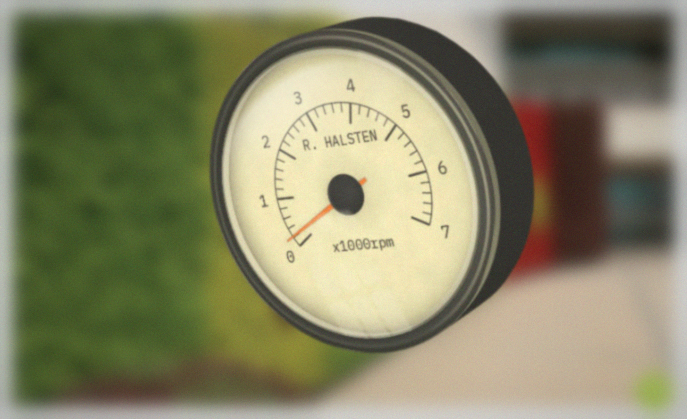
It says 200 rpm
